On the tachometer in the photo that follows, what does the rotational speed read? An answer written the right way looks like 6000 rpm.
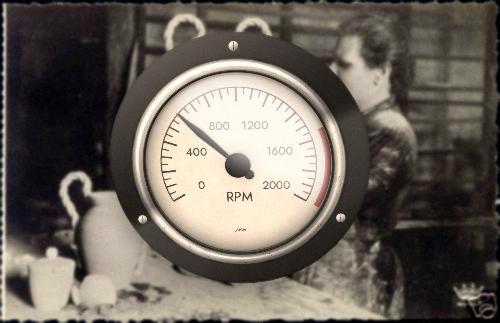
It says 600 rpm
